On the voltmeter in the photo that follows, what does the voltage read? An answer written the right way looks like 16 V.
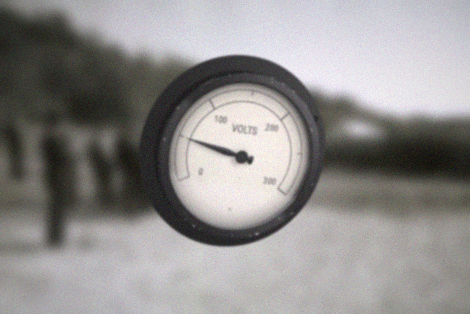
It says 50 V
